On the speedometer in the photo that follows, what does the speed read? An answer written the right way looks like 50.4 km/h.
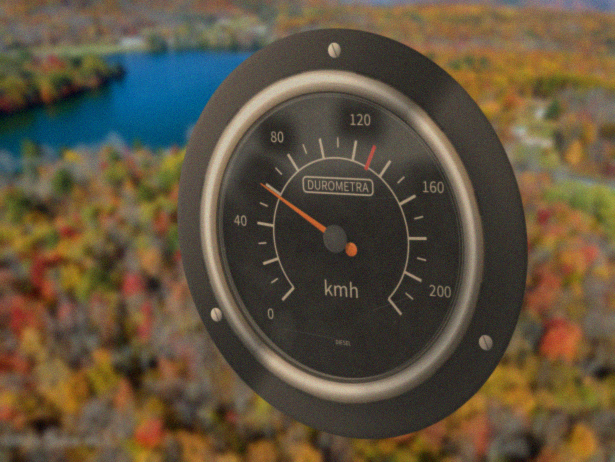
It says 60 km/h
